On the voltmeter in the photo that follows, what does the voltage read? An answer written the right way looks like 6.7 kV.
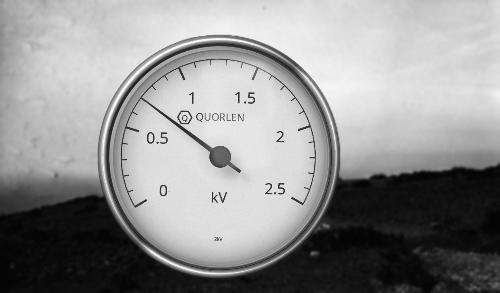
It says 0.7 kV
